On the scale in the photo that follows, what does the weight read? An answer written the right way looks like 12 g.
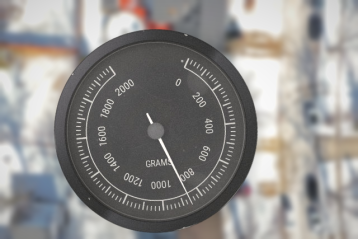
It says 860 g
